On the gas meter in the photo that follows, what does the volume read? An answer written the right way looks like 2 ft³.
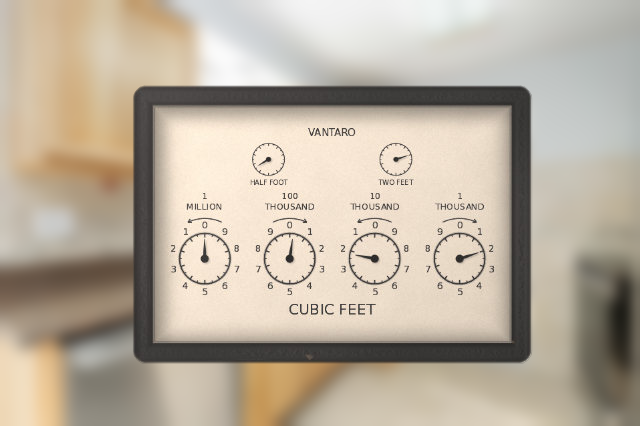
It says 2200 ft³
